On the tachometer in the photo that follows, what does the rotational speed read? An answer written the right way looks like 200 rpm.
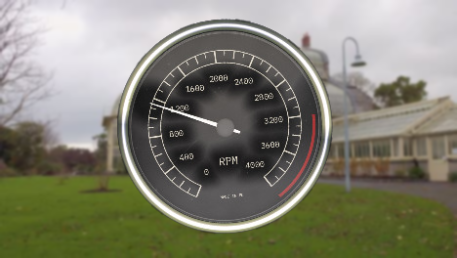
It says 1150 rpm
